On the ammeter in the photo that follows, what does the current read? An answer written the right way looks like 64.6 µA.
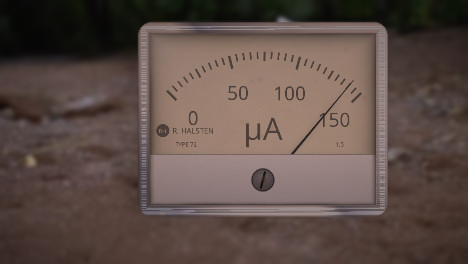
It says 140 µA
